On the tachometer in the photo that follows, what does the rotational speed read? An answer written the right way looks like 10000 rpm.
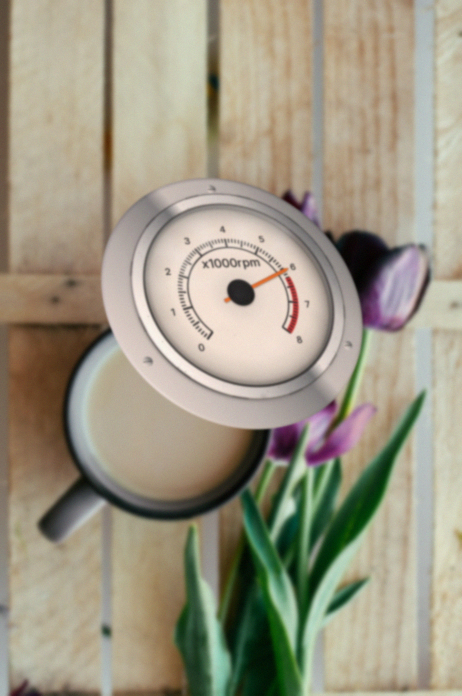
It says 6000 rpm
